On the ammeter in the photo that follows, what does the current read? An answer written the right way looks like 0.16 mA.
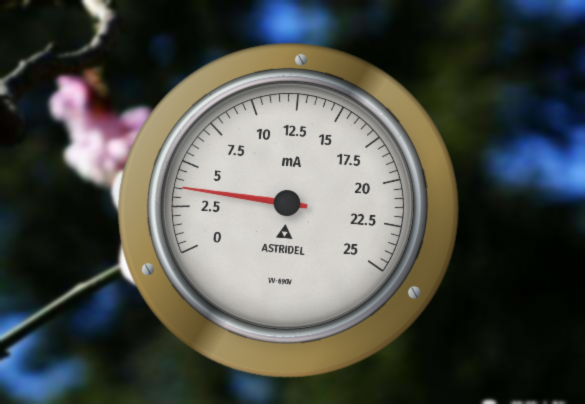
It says 3.5 mA
